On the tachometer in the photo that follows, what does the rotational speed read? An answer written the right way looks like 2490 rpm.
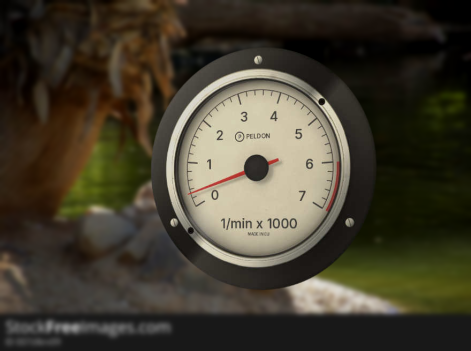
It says 300 rpm
